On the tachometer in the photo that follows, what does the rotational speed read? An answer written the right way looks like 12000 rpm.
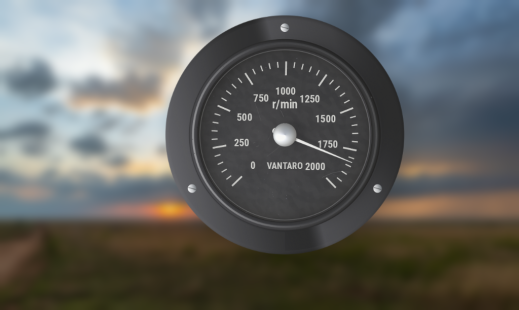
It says 1825 rpm
